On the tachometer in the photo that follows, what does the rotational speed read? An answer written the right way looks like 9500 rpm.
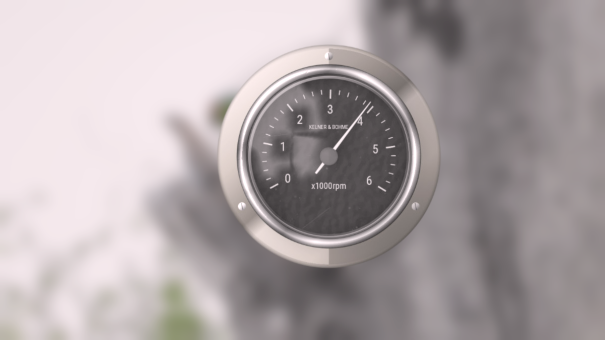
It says 3900 rpm
